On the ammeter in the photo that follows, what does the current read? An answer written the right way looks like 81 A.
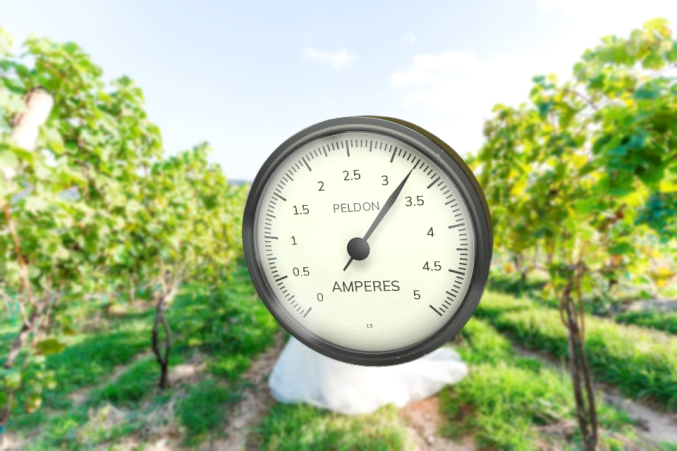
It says 3.25 A
